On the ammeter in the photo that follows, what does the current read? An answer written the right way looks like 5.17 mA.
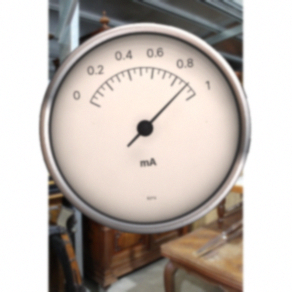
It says 0.9 mA
